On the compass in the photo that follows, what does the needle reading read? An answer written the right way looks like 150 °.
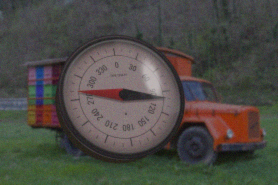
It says 280 °
